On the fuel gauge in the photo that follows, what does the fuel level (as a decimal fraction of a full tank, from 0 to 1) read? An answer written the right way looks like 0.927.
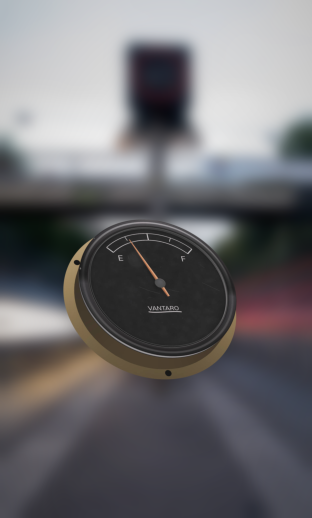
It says 0.25
